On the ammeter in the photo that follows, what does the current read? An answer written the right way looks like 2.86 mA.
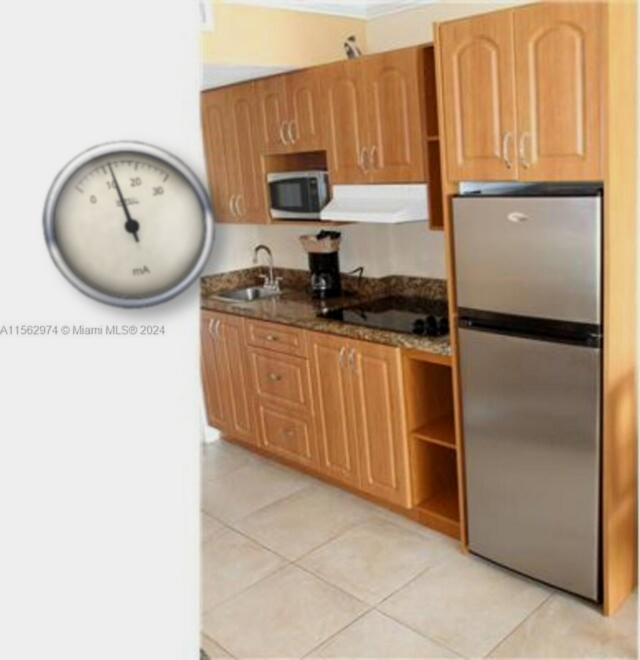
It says 12 mA
